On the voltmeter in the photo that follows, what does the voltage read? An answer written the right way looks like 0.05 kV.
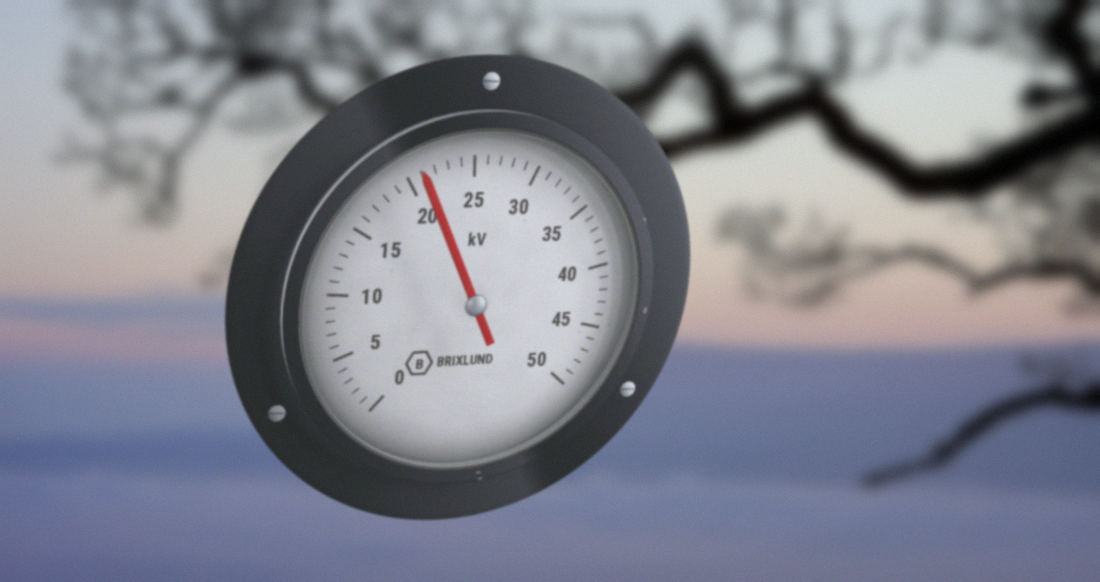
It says 21 kV
